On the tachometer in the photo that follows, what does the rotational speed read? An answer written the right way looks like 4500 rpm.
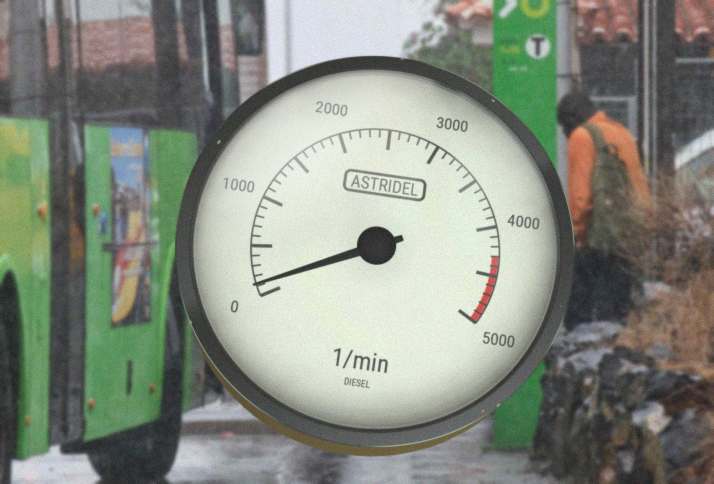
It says 100 rpm
